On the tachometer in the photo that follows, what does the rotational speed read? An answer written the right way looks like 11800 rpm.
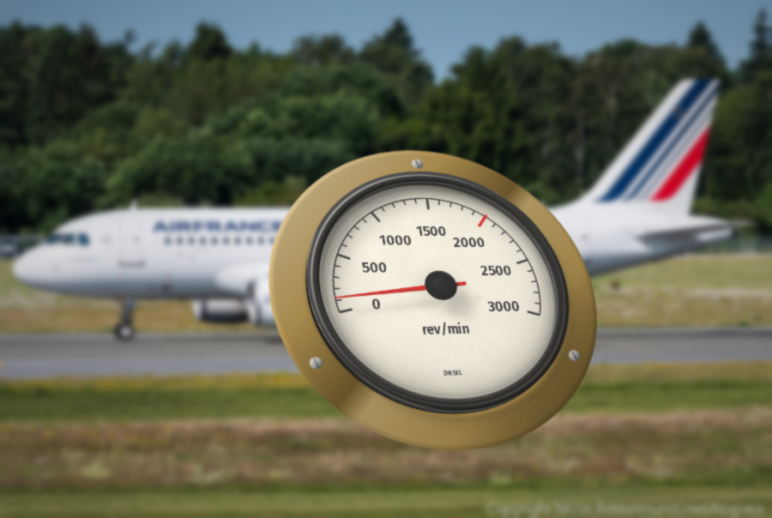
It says 100 rpm
